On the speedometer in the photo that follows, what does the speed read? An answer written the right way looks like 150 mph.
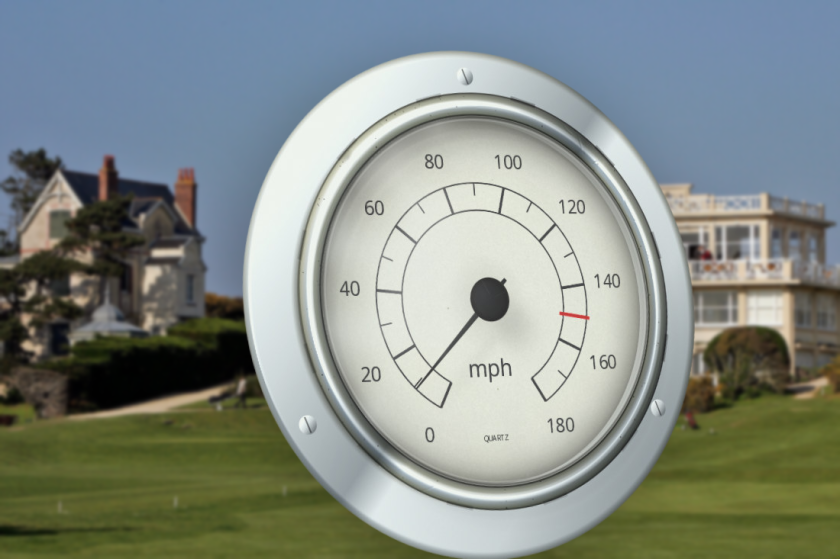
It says 10 mph
